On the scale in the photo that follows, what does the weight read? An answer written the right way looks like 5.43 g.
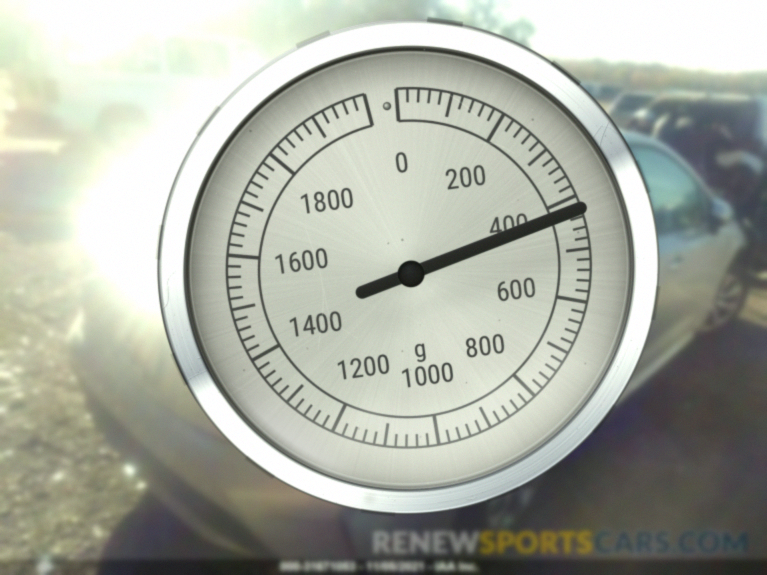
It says 420 g
